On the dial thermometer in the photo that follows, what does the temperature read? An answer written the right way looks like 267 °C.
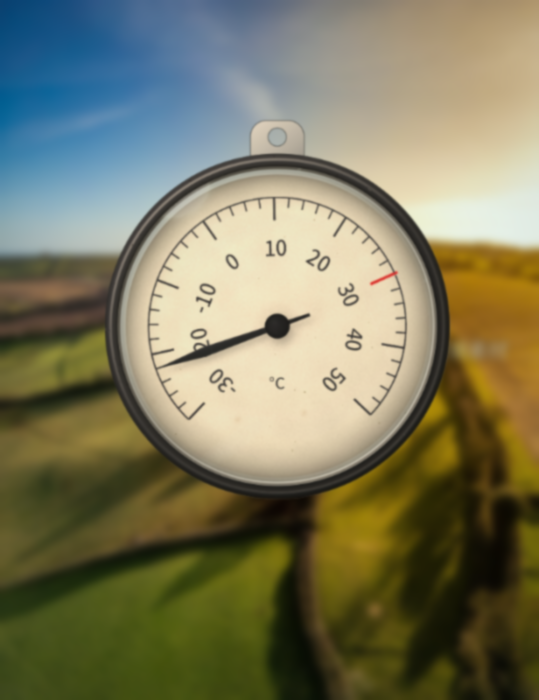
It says -22 °C
